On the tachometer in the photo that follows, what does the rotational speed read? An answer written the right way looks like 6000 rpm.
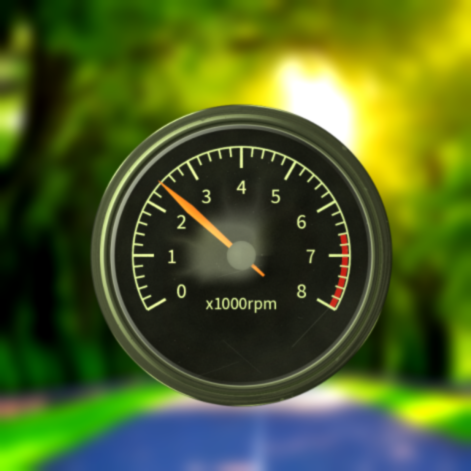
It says 2400 rpm
